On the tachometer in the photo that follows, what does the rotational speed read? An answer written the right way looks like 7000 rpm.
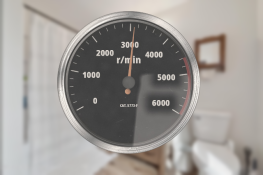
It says 3100 rpm
